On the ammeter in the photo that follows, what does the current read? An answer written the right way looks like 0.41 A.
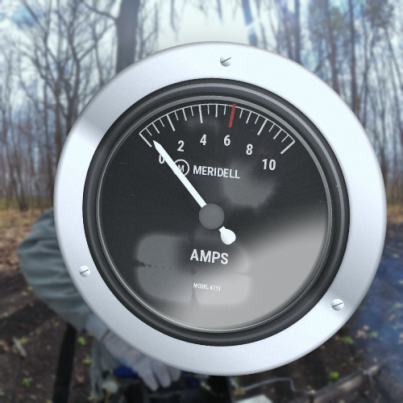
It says 0.5 A
